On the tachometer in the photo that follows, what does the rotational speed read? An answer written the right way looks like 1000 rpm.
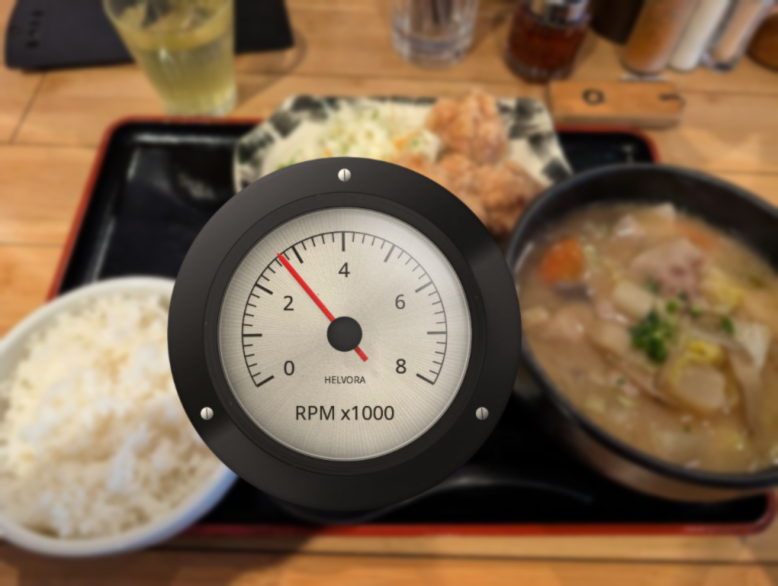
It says 2700 rpm
